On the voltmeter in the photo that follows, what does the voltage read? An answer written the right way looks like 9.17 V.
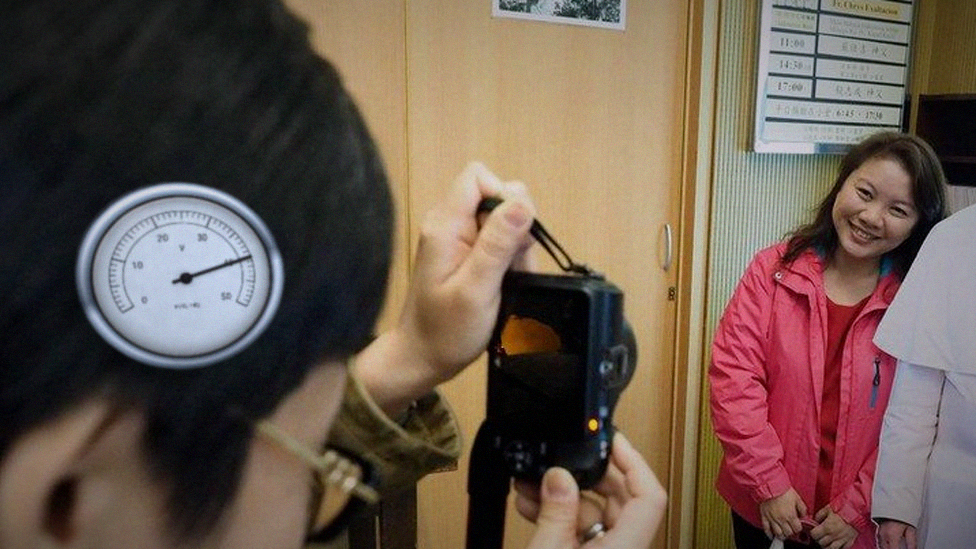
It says 40 V
